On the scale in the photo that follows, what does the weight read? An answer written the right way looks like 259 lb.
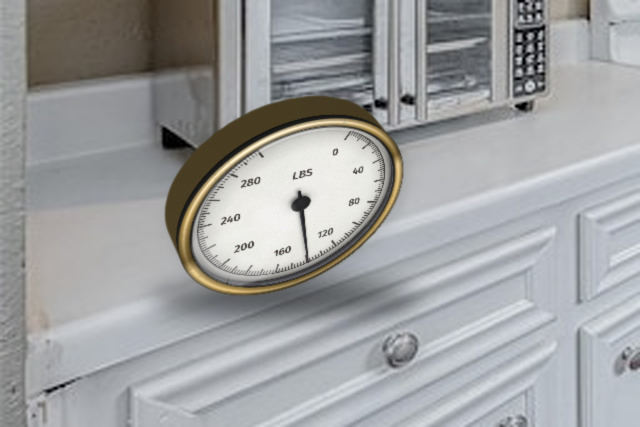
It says 140 lb
